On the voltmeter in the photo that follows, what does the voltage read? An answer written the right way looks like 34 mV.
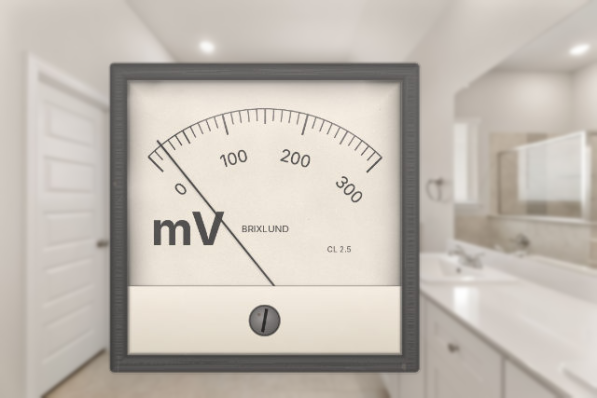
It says 20 mV
